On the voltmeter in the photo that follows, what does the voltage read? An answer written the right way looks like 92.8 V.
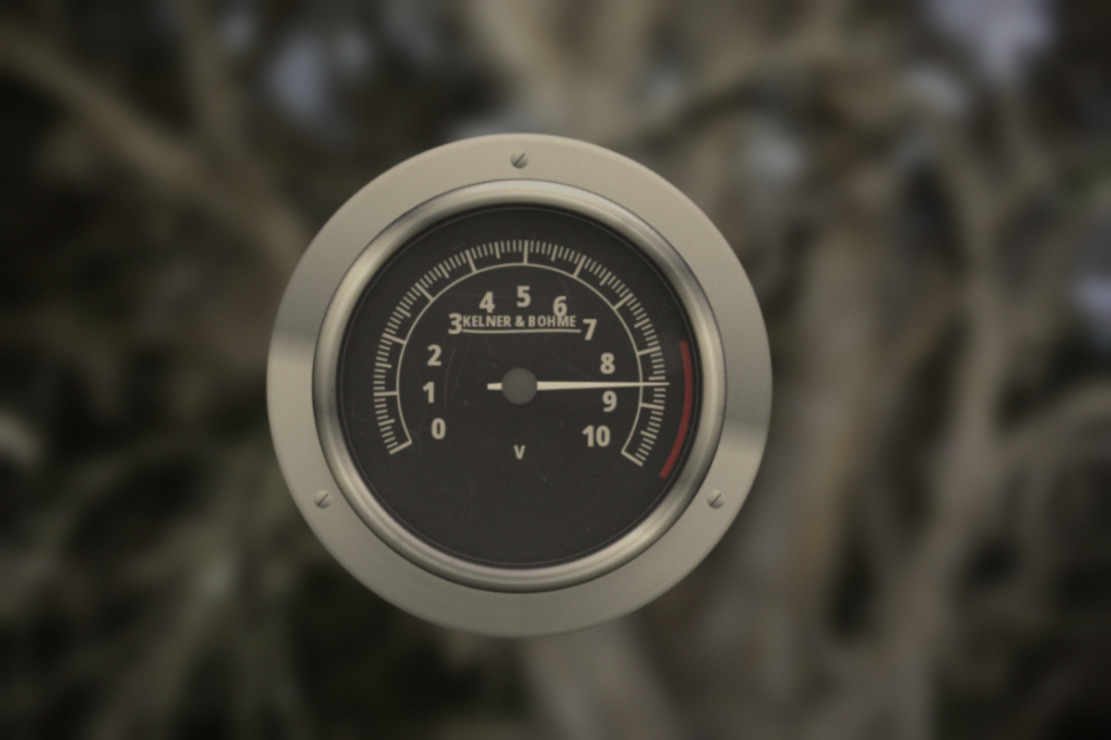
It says 8.6 V
